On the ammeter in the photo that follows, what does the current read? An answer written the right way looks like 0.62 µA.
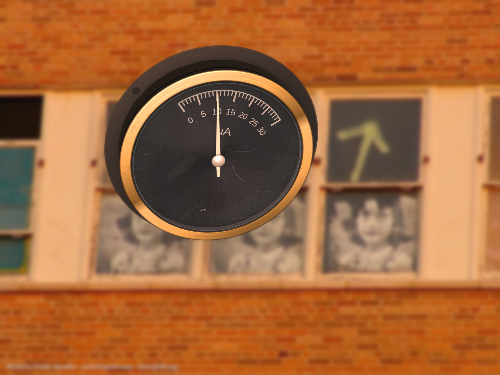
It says 10 µA
